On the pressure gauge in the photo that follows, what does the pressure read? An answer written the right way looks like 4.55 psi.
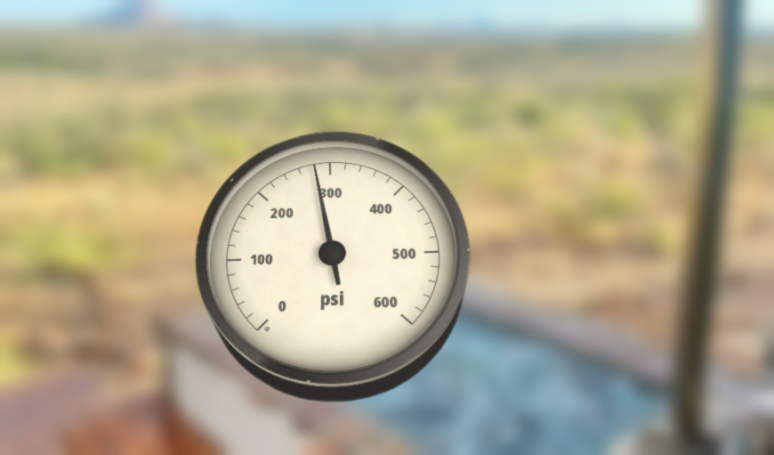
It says 280 psi
